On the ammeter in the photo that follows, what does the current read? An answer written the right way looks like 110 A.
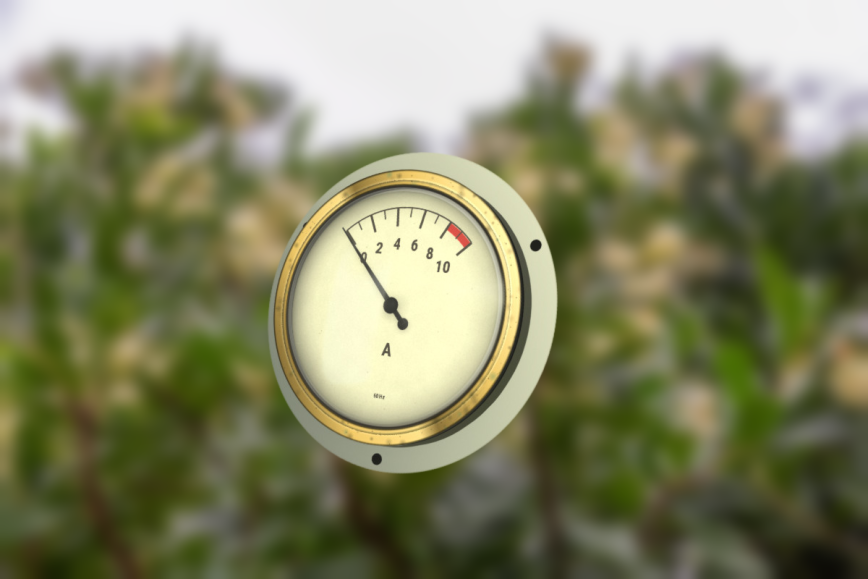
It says 0 A
